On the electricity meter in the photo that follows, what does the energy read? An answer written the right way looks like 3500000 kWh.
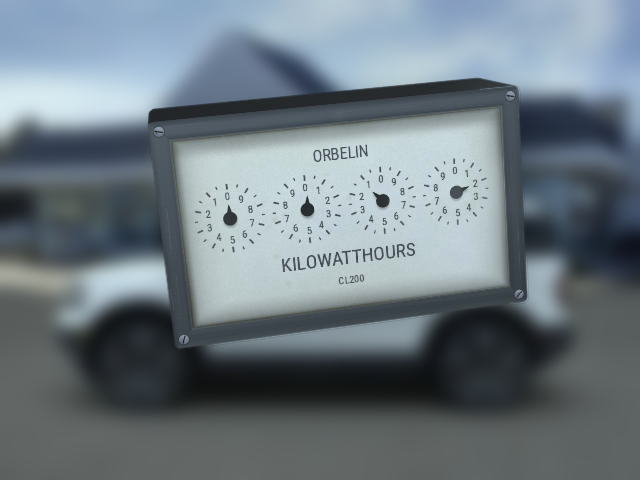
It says 12 kWh
